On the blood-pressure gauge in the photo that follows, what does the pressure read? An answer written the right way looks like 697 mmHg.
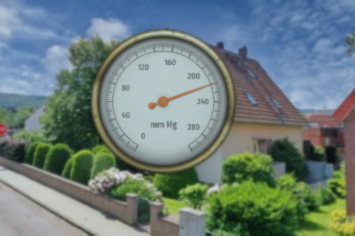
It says 220 mmHg
